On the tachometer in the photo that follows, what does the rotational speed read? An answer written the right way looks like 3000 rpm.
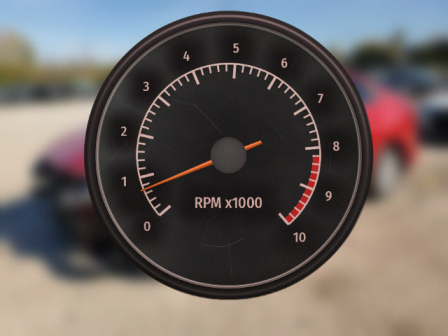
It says 700 rpm
